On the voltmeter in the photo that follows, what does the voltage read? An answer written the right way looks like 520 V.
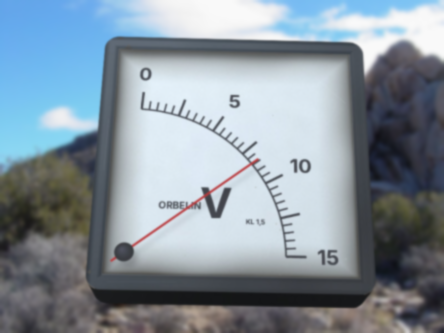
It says 8.5 V
